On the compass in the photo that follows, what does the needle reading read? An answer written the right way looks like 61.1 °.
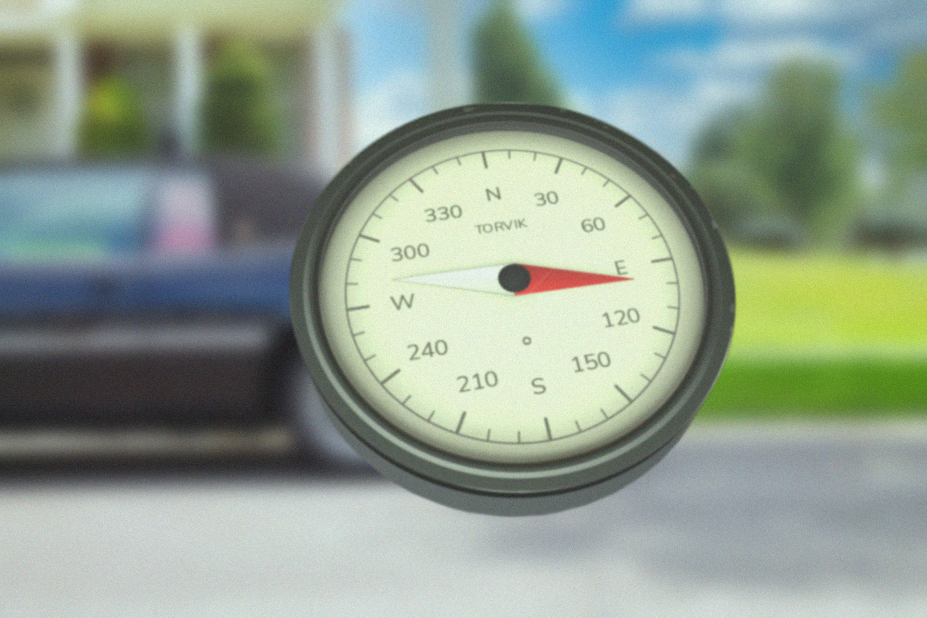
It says 100 °
